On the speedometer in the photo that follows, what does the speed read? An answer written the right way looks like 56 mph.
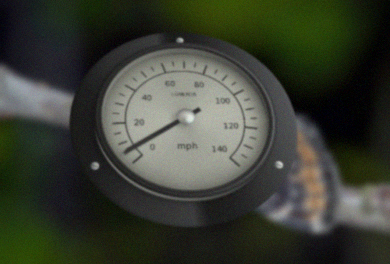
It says 5 mph
